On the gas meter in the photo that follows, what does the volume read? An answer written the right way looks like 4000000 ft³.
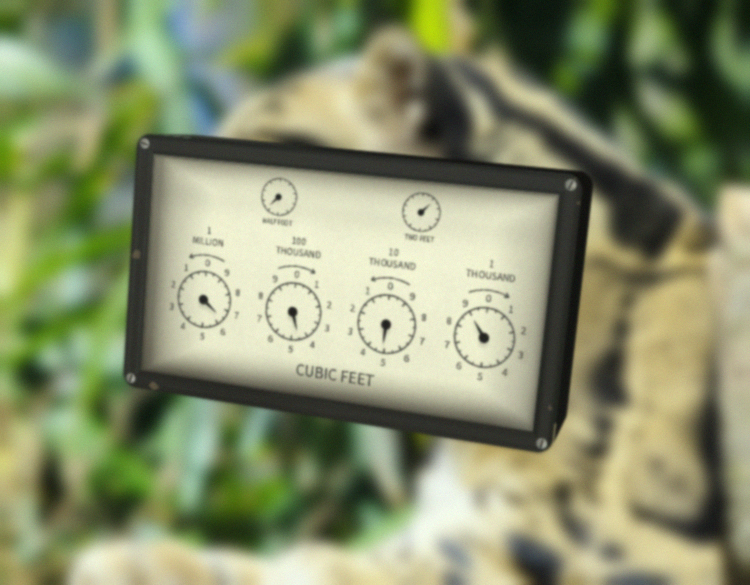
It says 644900 ft³
